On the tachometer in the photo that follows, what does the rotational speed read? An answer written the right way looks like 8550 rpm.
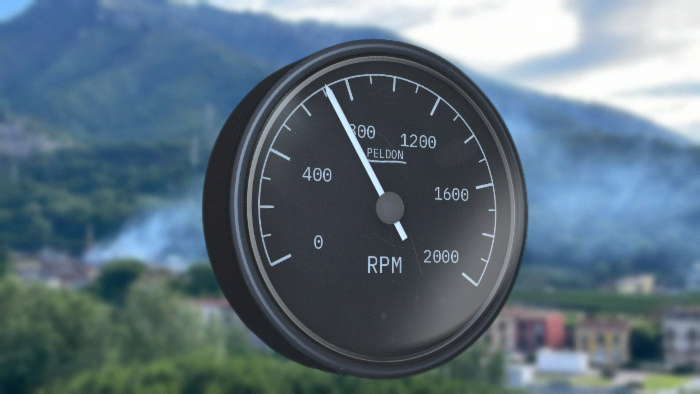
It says 700 rpm
